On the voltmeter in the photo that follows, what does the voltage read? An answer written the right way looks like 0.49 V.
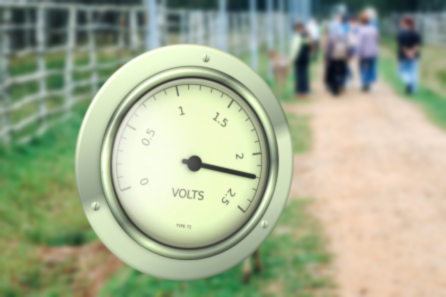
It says 2.2 V
